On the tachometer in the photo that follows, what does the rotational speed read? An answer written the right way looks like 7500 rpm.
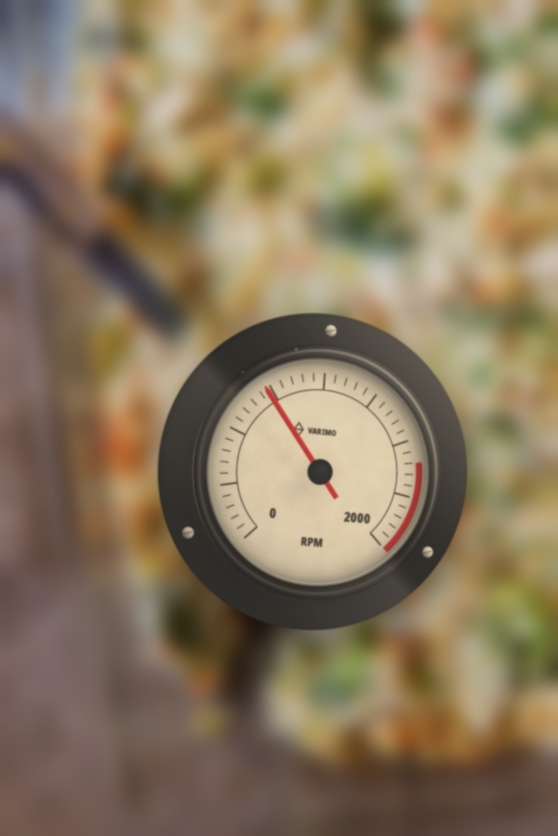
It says 725 rpm
